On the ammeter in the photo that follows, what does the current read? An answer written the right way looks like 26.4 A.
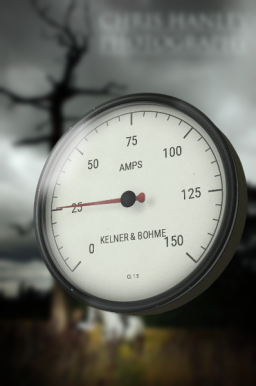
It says 25 A
